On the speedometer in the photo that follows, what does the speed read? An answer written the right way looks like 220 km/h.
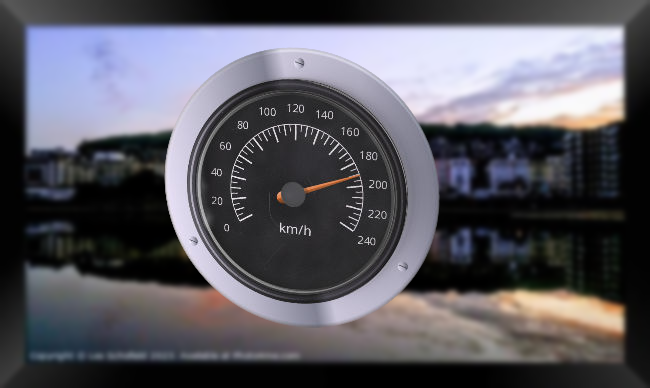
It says 190 km/h
